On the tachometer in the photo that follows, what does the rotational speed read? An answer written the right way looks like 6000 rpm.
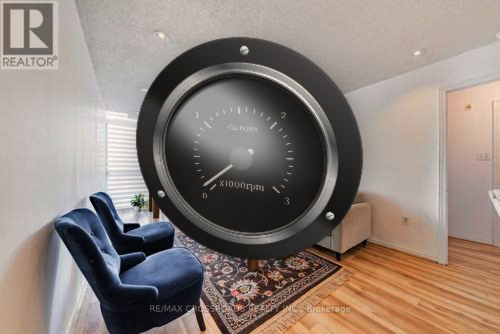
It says 100 rpm
